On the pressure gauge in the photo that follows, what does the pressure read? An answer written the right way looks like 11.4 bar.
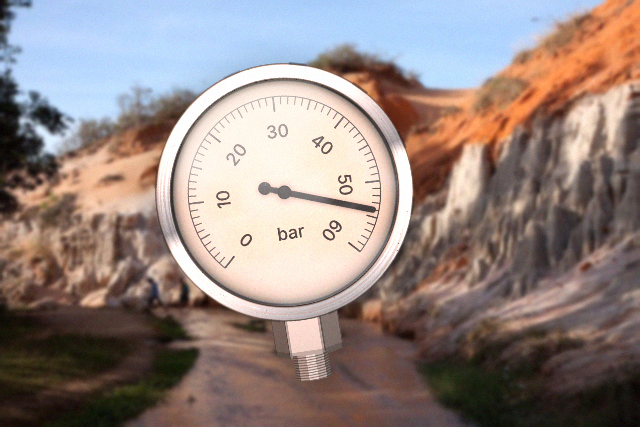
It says 54 bar
